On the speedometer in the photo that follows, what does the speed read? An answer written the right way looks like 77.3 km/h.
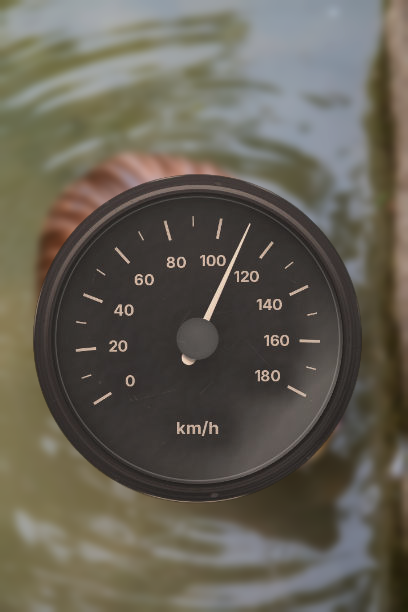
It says 110 km/h
